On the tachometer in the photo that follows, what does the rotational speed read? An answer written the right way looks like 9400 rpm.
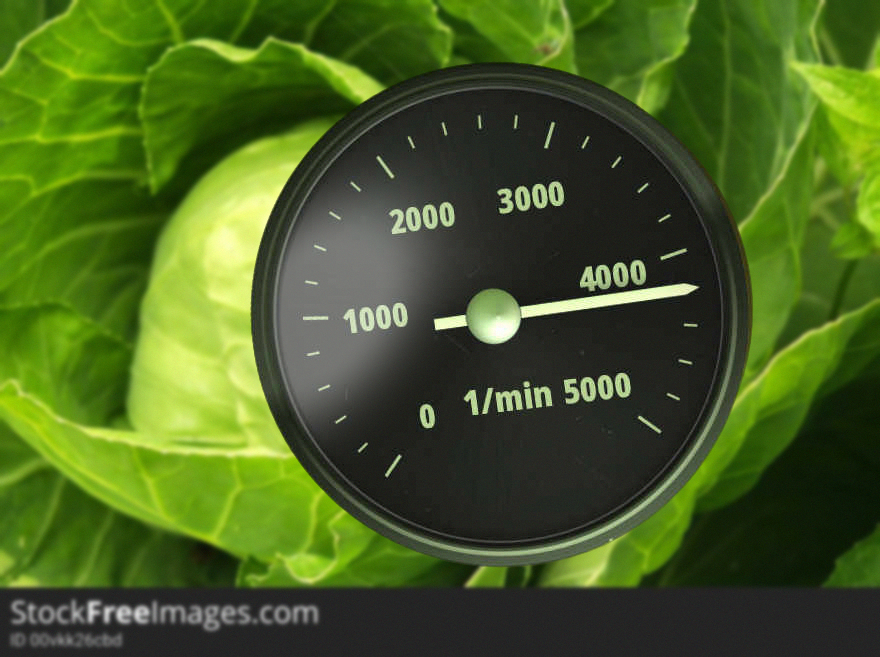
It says 4200 rpm
